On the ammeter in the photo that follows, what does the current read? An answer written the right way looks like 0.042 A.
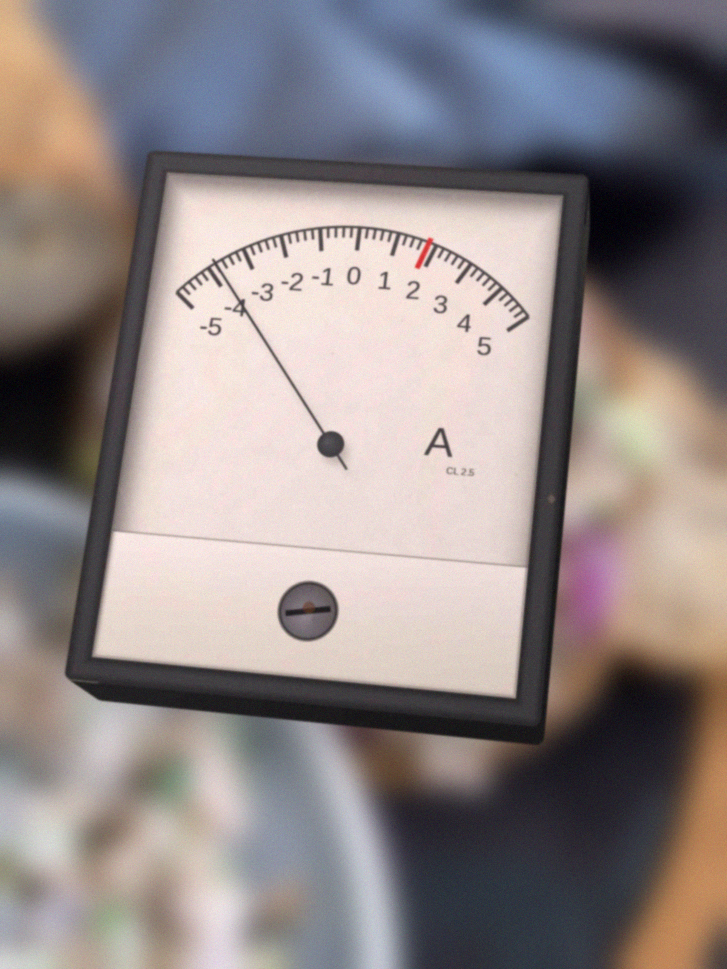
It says -3.8 A
